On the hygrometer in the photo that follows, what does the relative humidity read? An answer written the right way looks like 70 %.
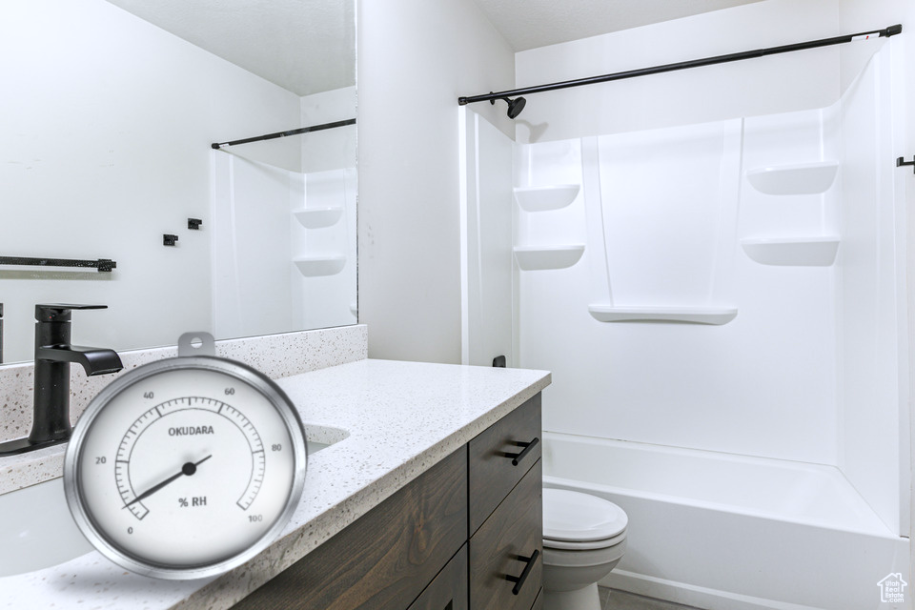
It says 6 %
